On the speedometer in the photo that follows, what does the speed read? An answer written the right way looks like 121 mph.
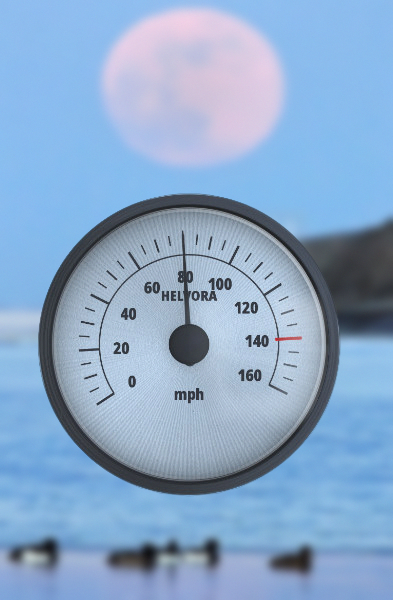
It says 80 mph
